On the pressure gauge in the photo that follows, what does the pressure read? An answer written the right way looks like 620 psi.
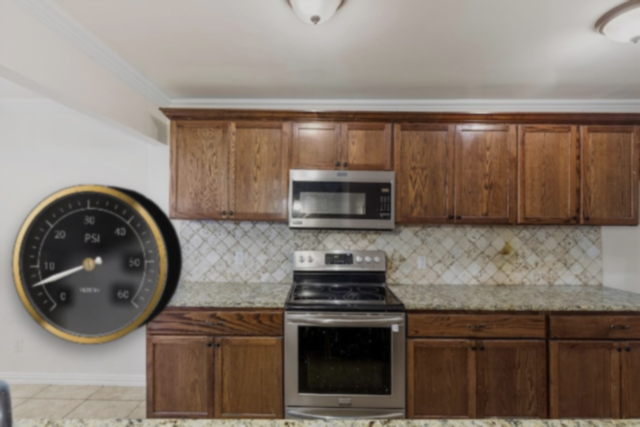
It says 6 psi
